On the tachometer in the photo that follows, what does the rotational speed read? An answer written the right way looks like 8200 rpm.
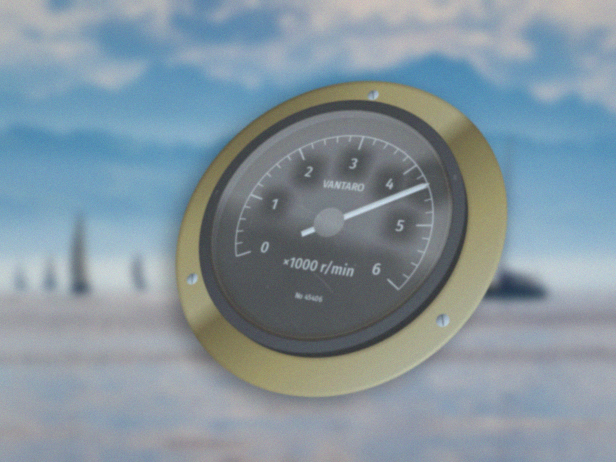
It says 4400 rpm
